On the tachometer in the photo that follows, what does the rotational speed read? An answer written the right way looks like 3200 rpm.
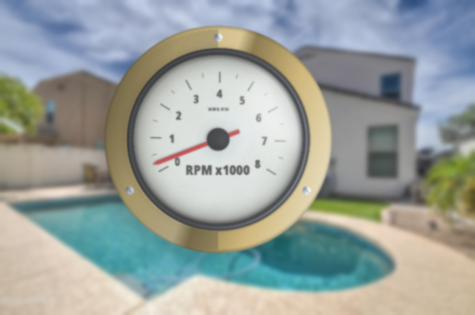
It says 250 rpm
